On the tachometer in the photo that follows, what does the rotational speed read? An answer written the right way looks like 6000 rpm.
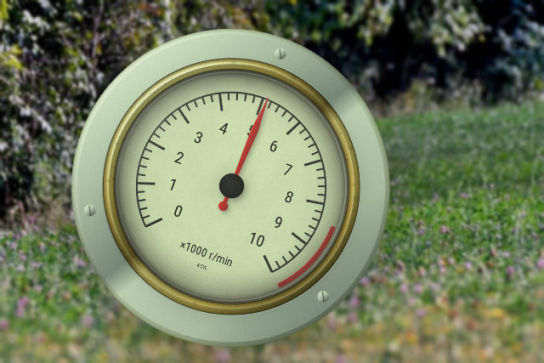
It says 5100 rpm
